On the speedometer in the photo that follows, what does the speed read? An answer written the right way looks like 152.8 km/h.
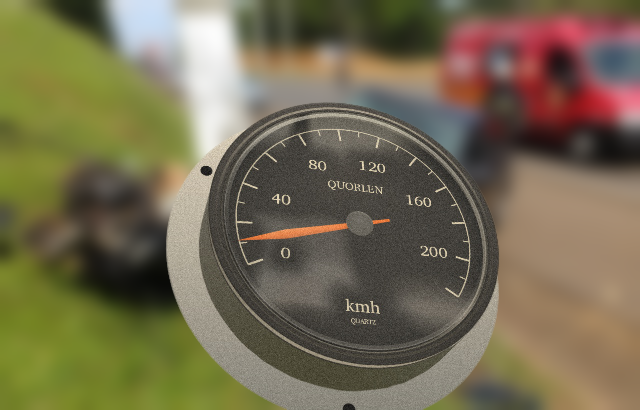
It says 10 km/h
